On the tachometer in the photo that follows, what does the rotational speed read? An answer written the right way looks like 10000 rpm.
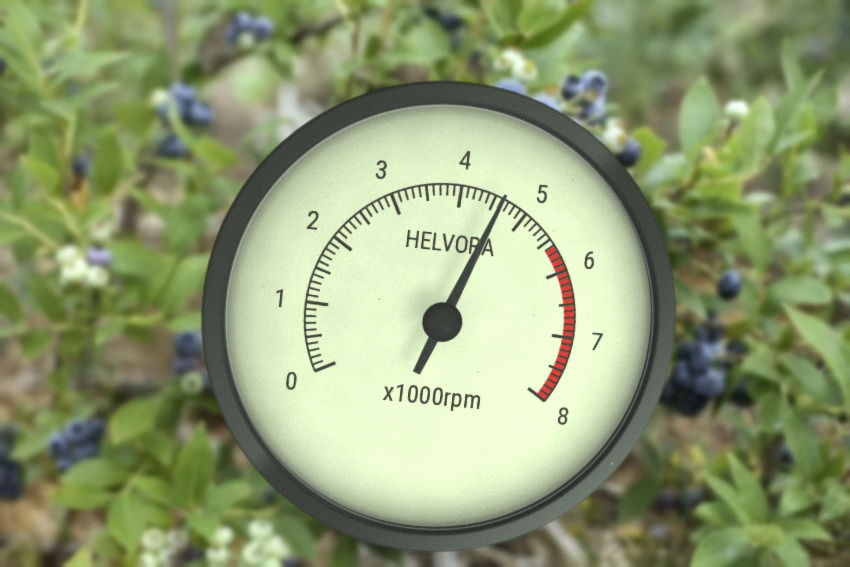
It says 4600 rpm
